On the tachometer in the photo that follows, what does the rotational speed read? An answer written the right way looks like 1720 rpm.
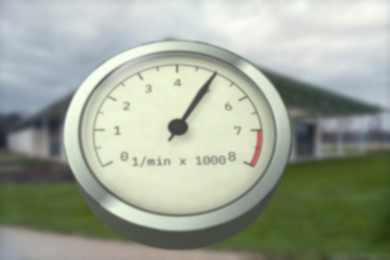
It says 5000 rpm
